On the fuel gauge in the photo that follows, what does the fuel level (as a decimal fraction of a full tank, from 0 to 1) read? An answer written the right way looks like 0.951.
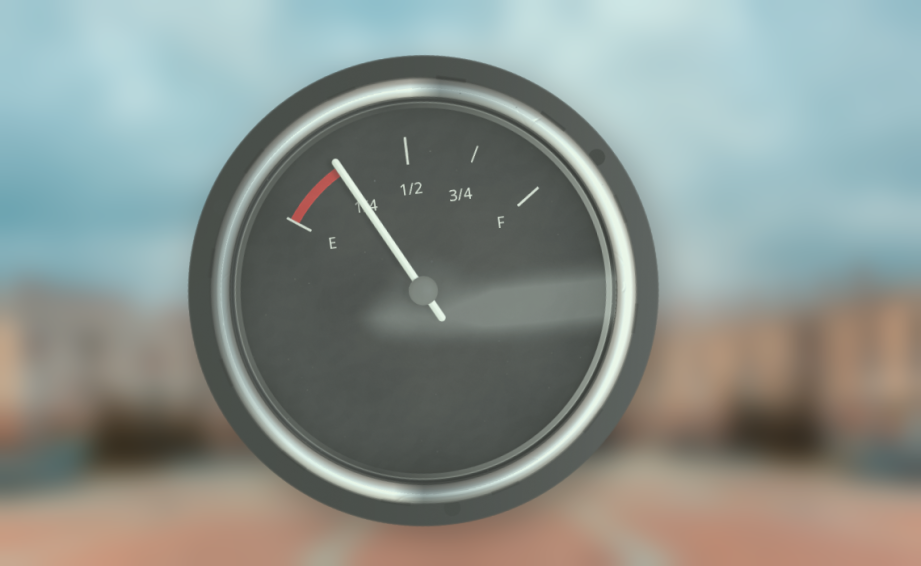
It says 0.25
